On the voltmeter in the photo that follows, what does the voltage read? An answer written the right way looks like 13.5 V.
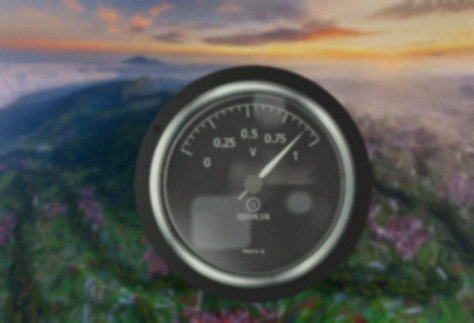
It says 0.9 V
